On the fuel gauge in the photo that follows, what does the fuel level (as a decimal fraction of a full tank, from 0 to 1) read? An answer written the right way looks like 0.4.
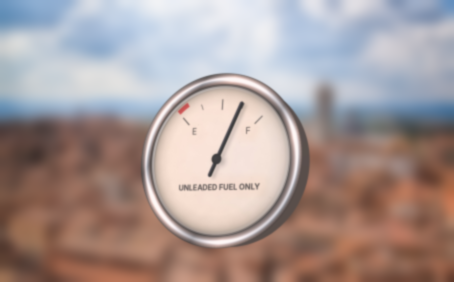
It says 0.75
